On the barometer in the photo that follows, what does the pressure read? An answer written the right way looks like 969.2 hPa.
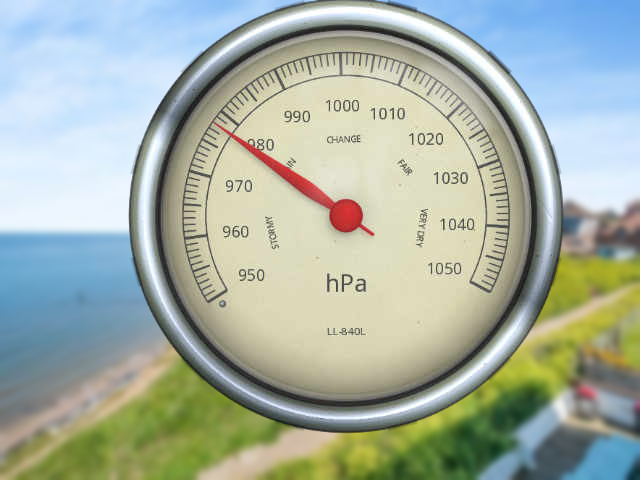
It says 978 hPa
